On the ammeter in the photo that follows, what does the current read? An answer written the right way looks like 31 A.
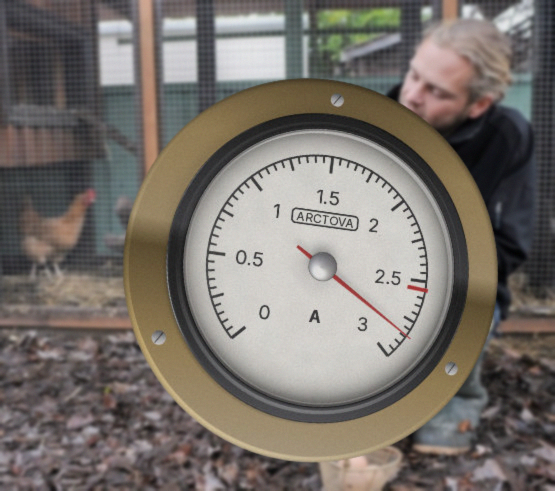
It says 2.85 A
